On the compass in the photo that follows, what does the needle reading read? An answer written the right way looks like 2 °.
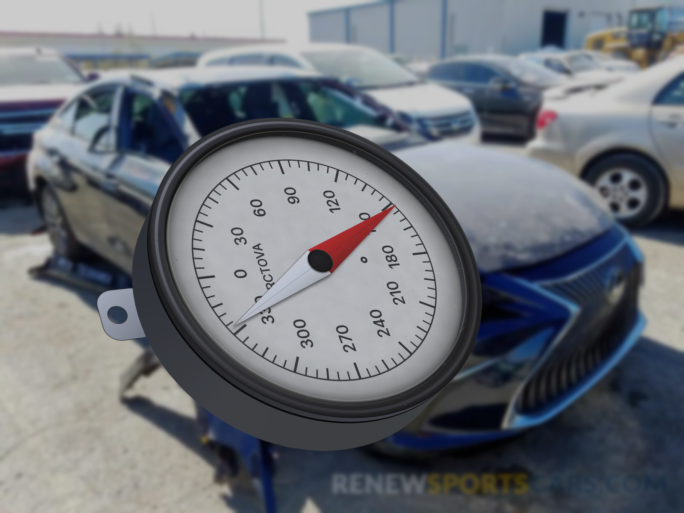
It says 152.5 °
